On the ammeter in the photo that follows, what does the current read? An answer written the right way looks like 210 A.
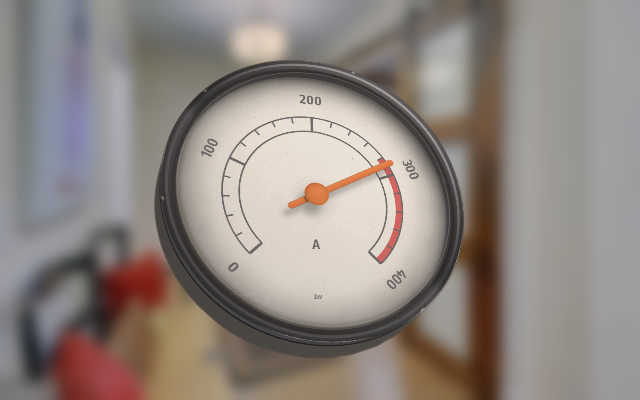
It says 290 A
